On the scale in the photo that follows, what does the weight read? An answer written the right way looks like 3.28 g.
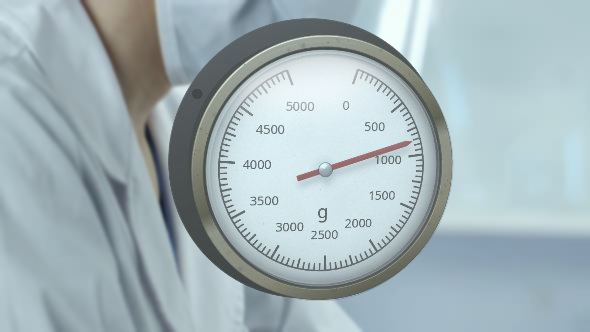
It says 850 g
